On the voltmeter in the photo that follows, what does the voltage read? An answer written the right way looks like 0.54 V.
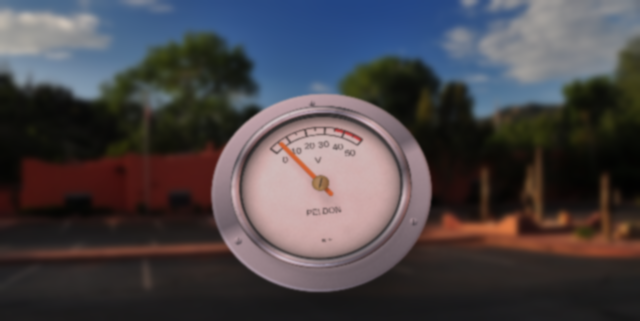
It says 5 V
